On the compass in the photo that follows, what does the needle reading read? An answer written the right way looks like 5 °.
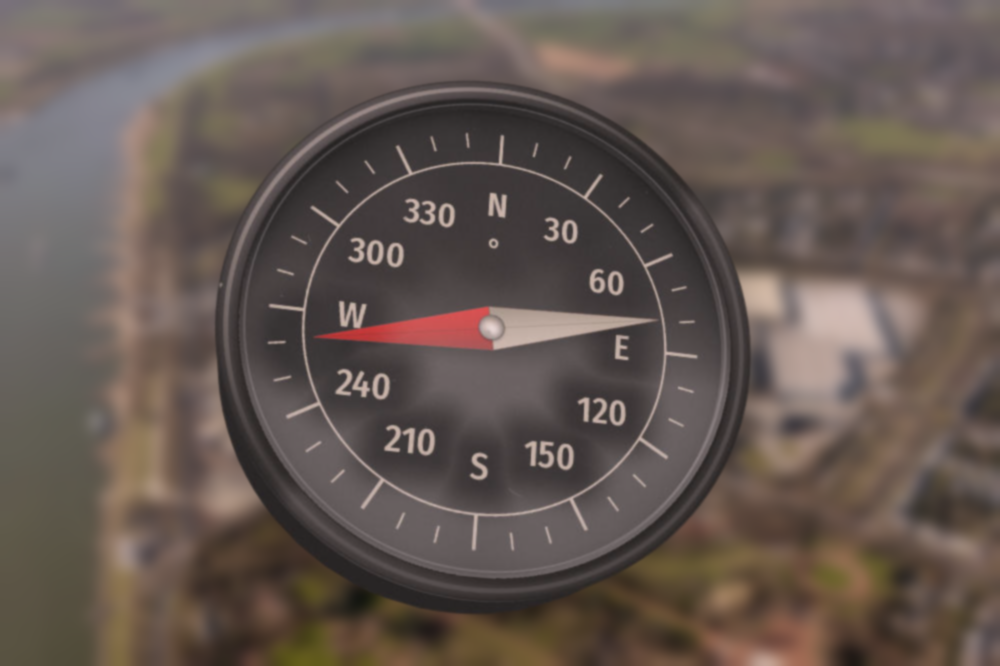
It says 260 °
